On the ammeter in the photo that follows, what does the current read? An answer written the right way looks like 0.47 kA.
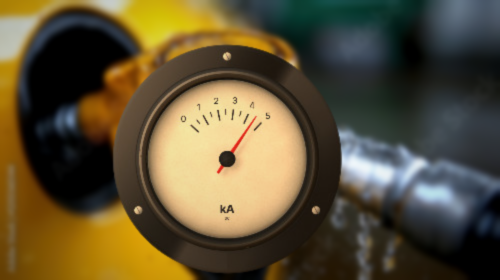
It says 4.5 kA
